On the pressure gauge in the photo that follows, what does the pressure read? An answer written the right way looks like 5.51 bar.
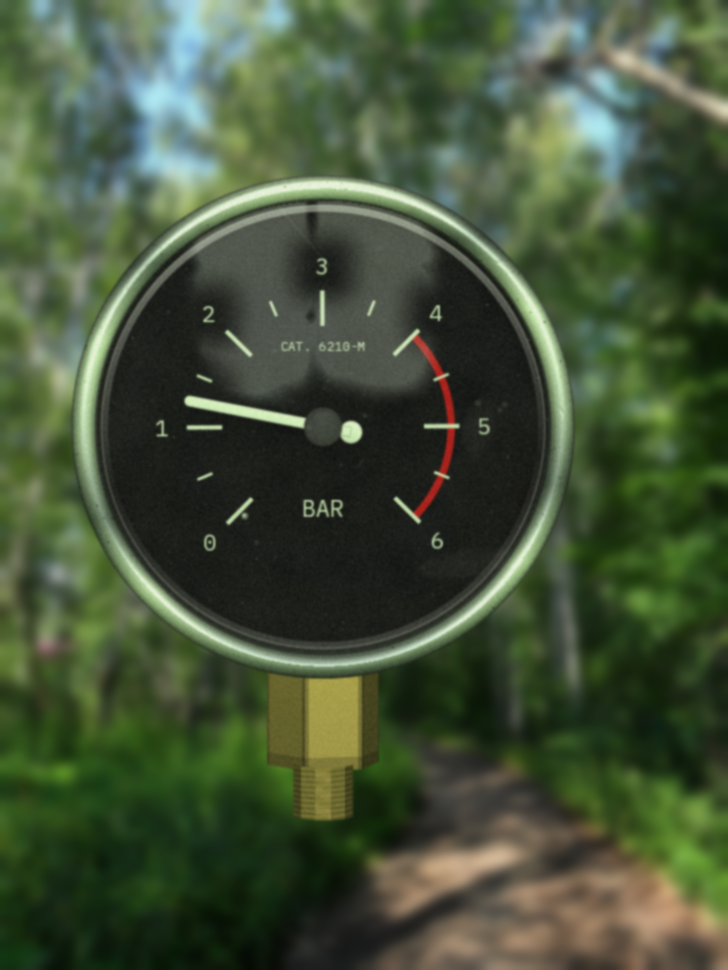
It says 1.25 bar
